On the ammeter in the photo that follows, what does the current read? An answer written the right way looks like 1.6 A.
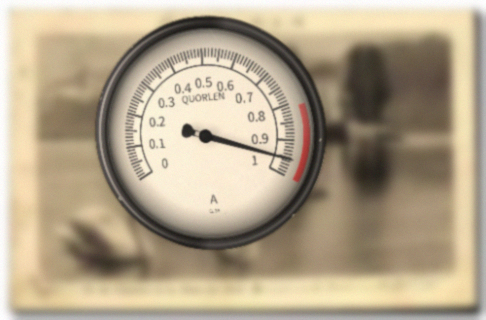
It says 0.95 A
